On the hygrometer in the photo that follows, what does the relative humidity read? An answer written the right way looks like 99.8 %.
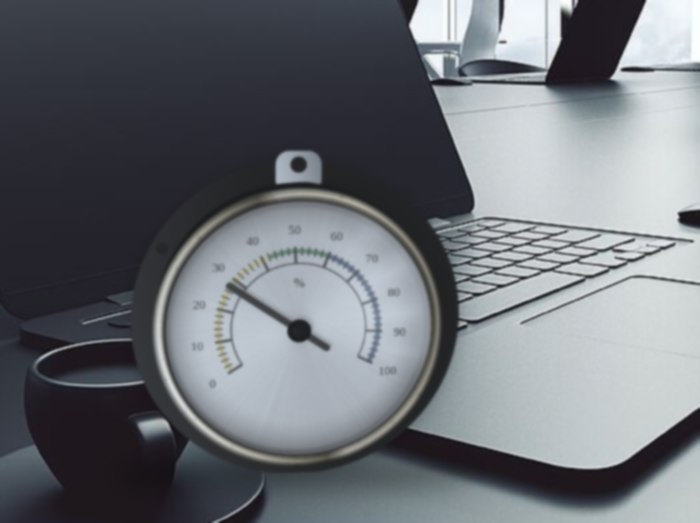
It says 28 %
